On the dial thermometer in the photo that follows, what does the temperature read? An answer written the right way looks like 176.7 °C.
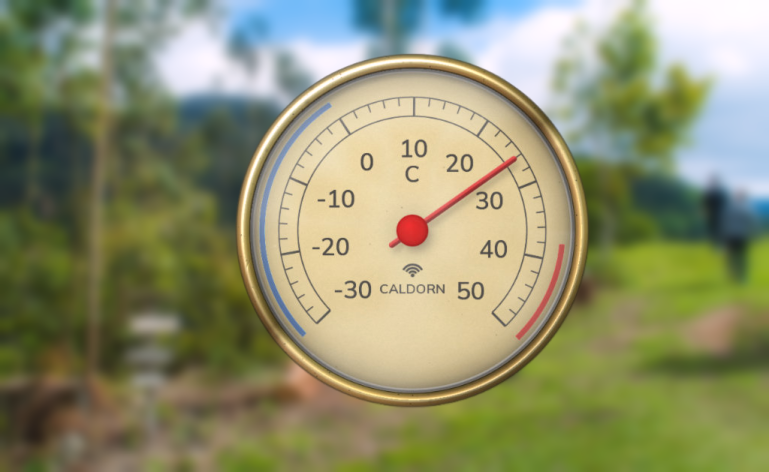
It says 26 °C
